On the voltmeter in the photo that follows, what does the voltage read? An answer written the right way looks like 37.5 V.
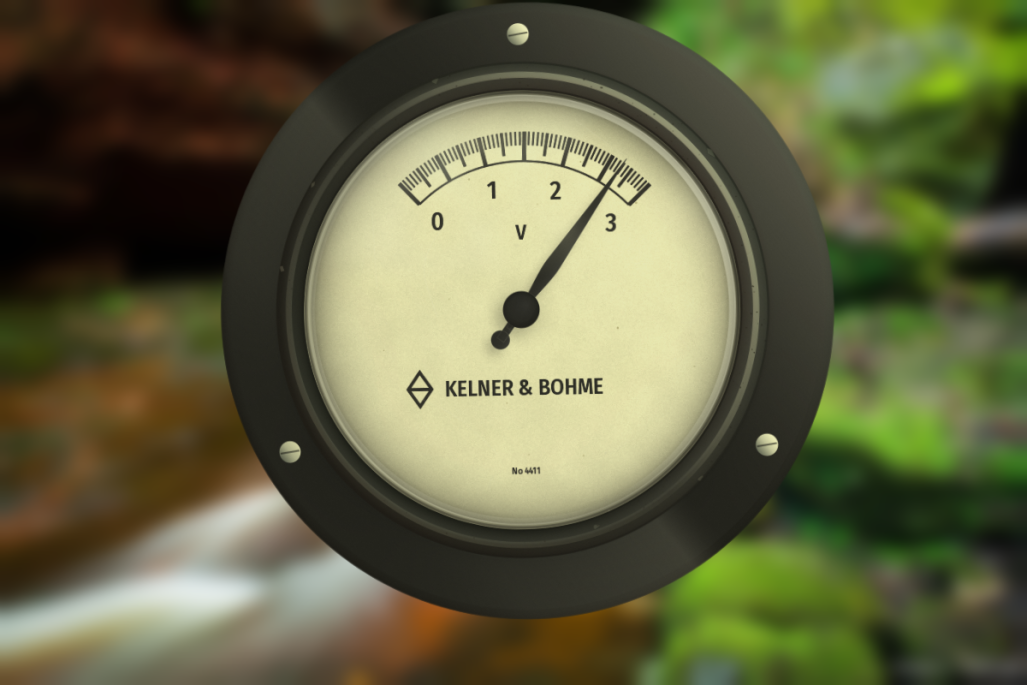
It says 2.65 V
